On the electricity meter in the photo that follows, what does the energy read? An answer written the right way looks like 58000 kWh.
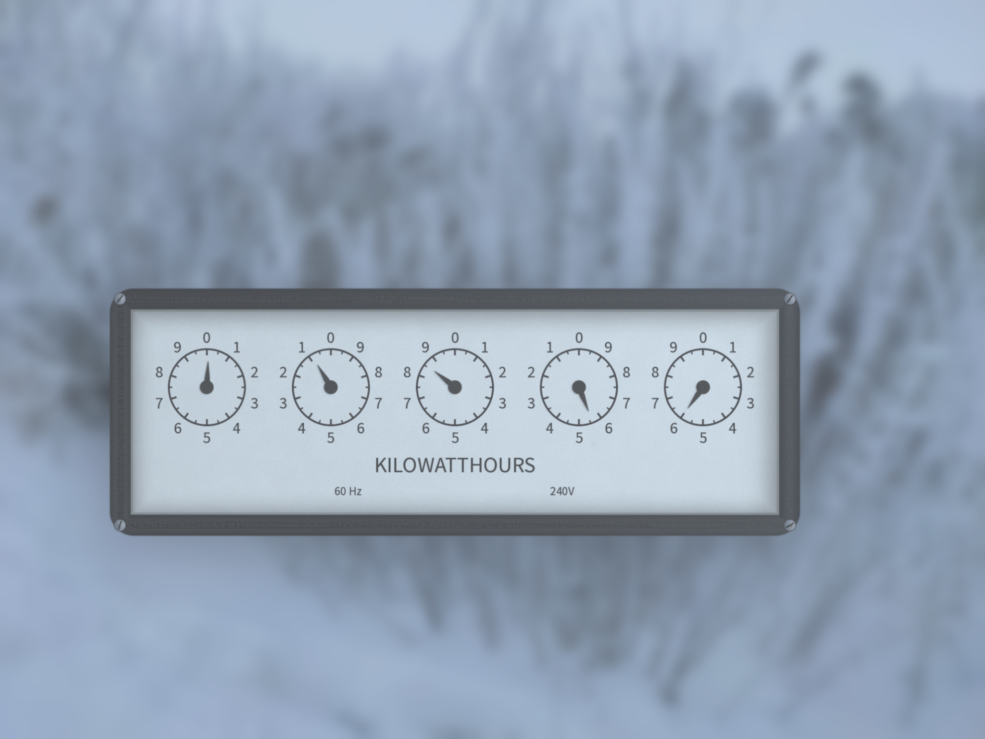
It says 856 kWh
